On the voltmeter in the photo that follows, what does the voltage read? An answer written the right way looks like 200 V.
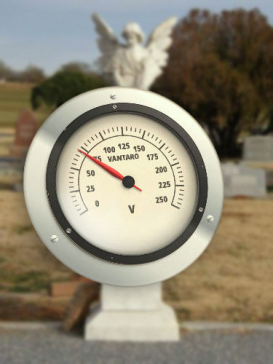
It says 70 V
